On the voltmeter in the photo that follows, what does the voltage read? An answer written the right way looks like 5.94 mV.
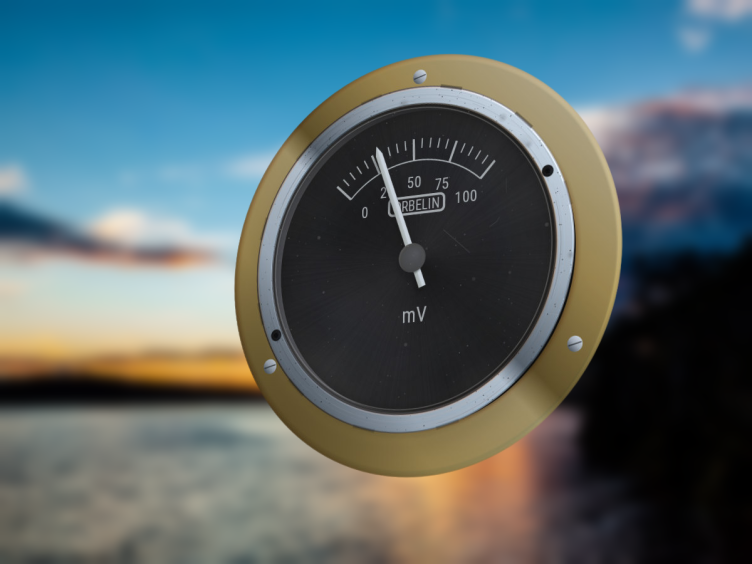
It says 30 mV
